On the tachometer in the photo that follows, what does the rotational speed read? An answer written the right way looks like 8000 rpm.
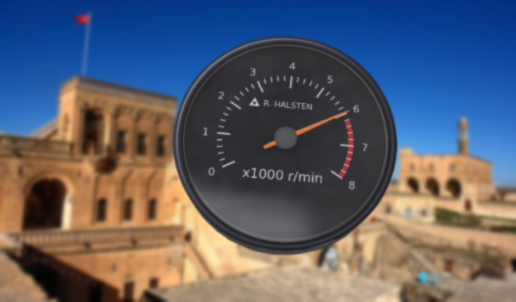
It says 6000 rpm
